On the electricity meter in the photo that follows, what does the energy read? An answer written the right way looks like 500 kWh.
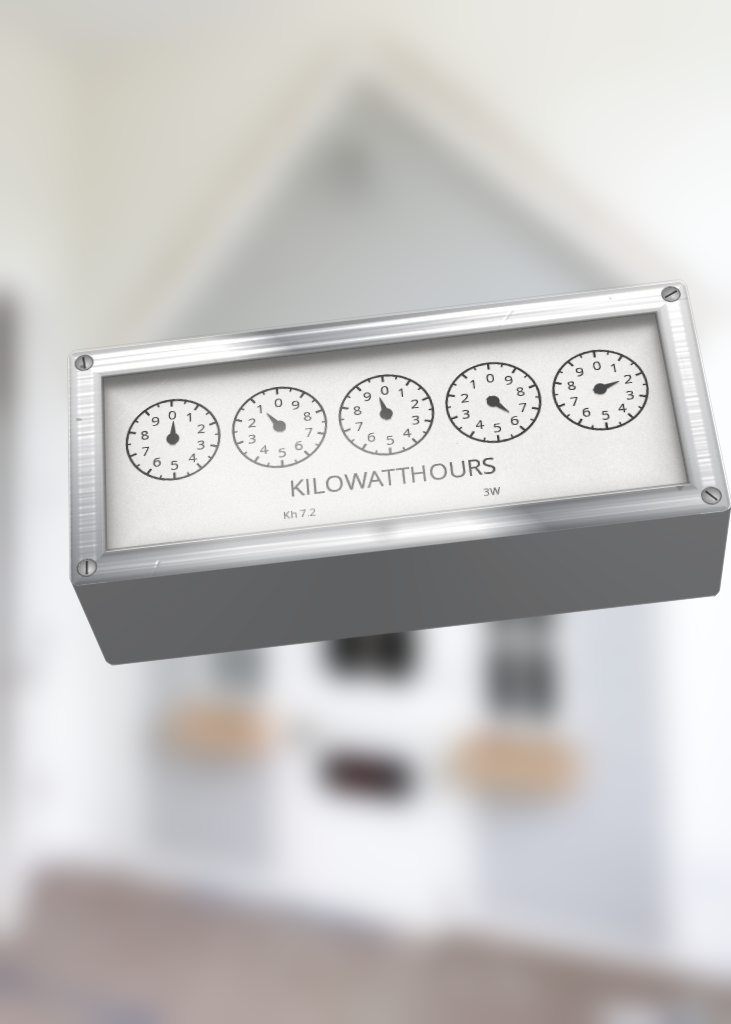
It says 962 kWh
